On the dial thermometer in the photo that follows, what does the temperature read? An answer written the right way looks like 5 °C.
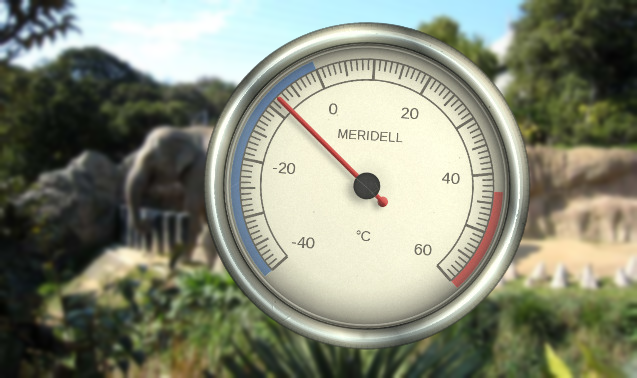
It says -8 °C
